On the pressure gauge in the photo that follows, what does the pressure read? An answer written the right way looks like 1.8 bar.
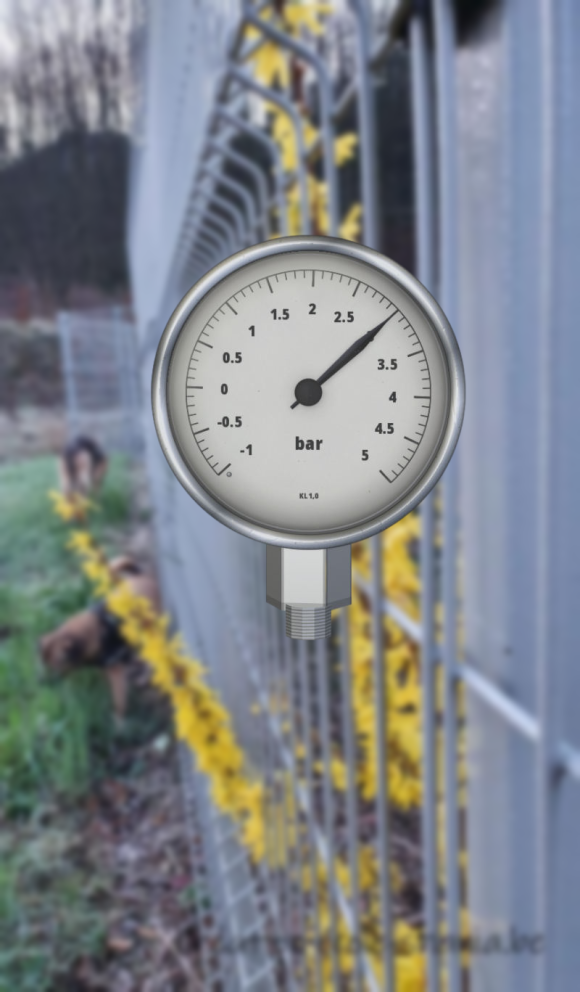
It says 3 bar
